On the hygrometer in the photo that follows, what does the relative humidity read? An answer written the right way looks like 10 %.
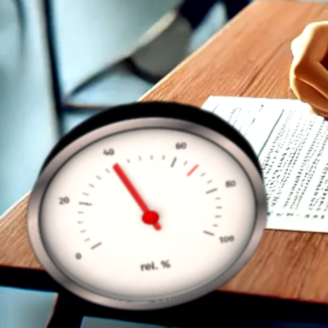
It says 40 %
